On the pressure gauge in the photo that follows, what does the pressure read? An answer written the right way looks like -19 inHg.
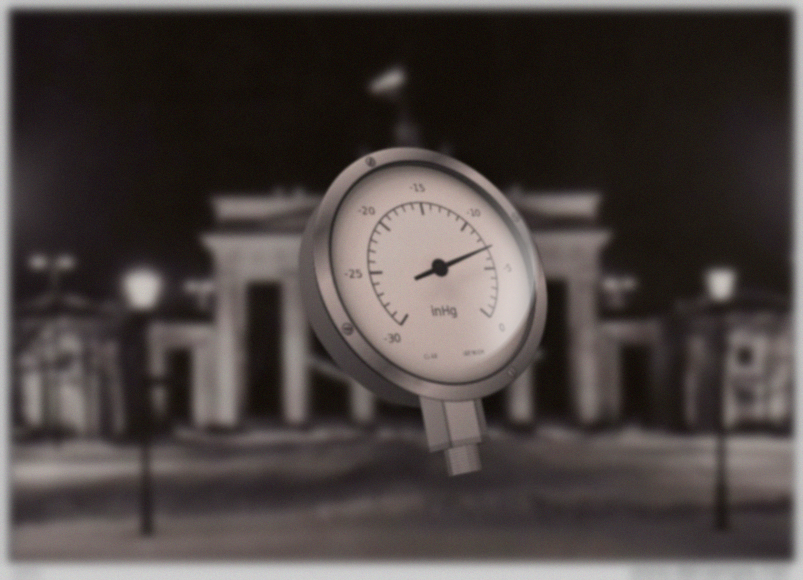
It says -7 inHg
